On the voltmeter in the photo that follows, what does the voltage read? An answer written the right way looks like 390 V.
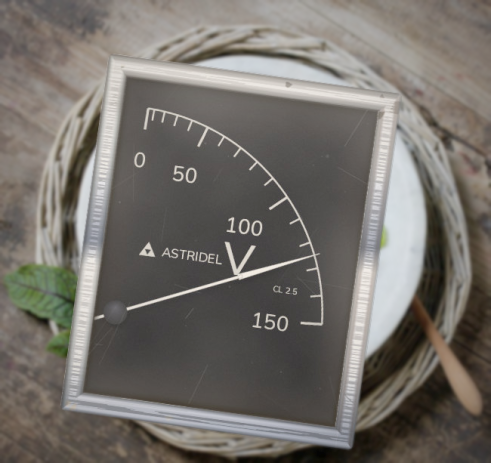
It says 125 V
